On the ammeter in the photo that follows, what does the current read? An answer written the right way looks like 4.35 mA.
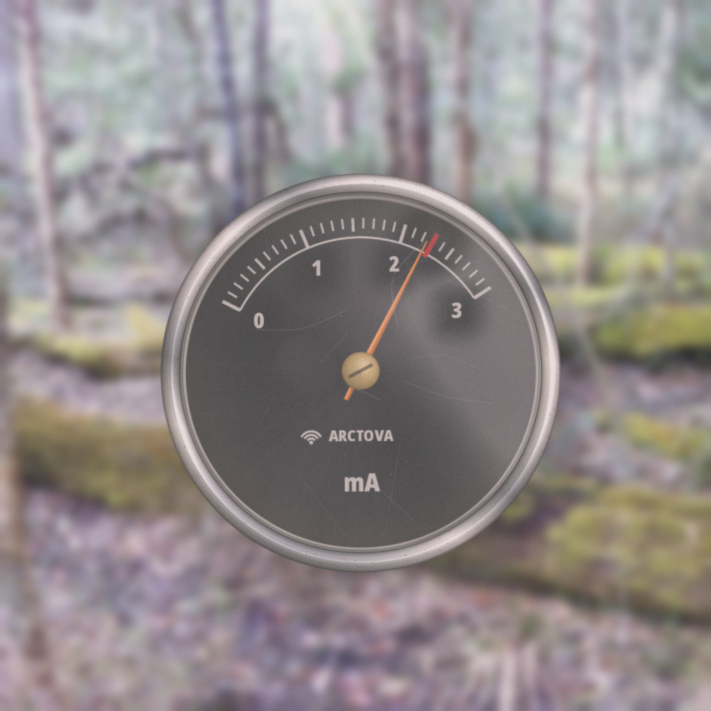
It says 2.25 mA
